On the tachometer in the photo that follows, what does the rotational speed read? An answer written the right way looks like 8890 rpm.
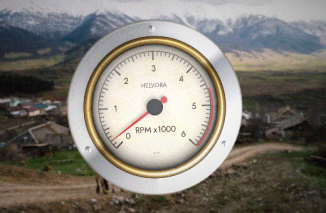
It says 200 rpm
